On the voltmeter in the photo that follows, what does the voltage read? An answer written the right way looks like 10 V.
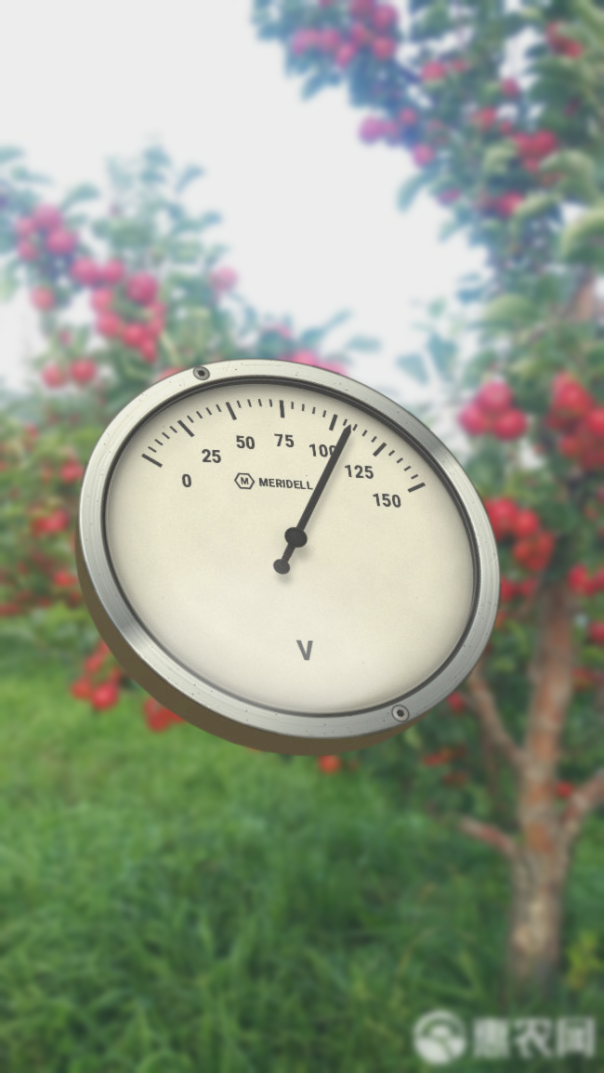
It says 107.5 V
